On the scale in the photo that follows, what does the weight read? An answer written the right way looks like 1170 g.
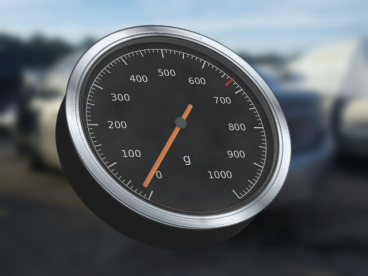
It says 20 g
